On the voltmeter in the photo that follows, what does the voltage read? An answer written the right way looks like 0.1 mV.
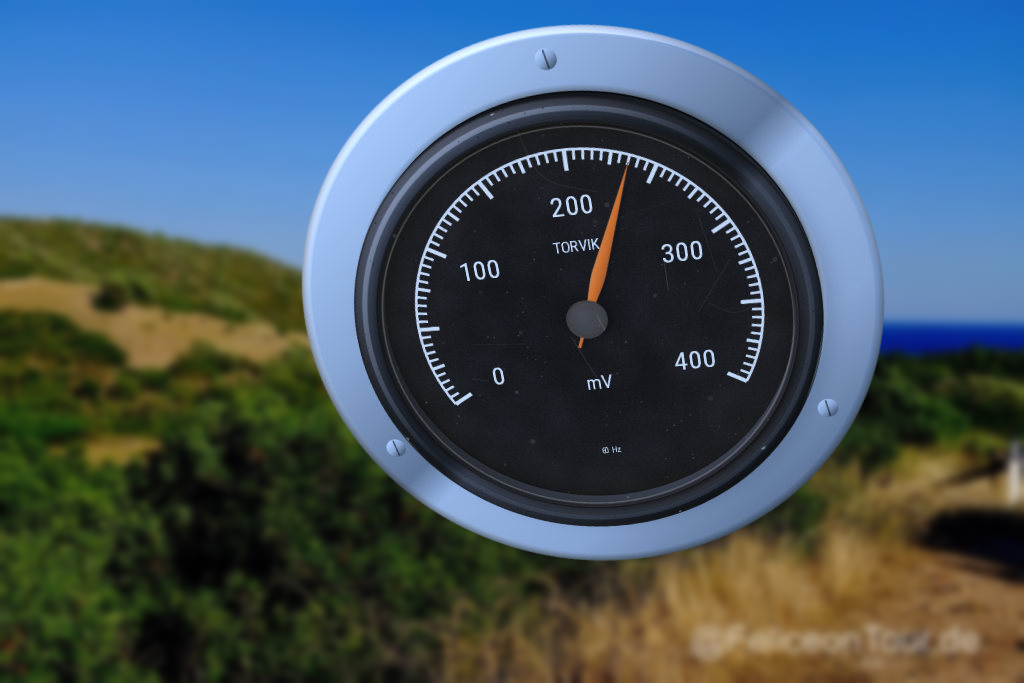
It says 235 mV
